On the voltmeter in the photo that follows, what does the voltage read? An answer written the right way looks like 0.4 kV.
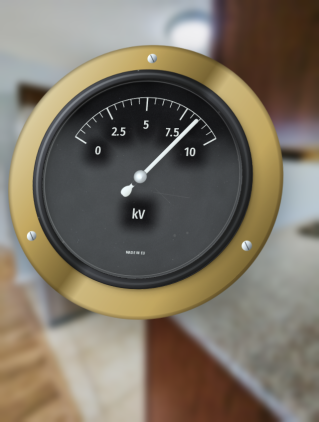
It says 8.5 kV
